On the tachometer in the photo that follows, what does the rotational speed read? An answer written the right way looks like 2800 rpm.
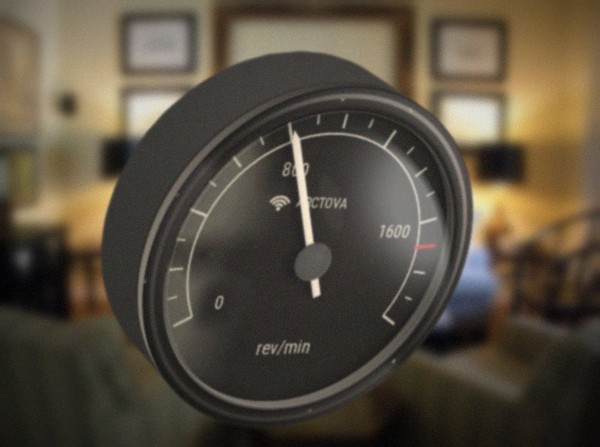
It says 800 rpm
